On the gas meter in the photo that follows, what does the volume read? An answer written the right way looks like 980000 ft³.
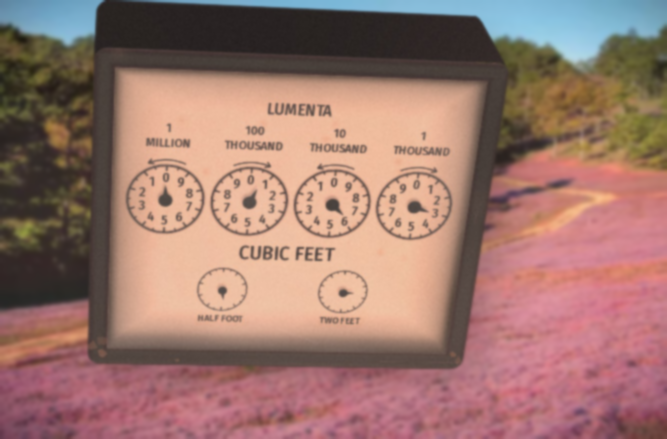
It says 6300 ft³
